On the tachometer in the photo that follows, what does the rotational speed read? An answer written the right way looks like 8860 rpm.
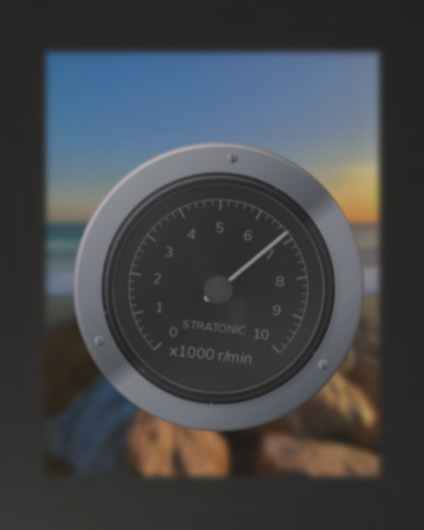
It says 6800 rpm
